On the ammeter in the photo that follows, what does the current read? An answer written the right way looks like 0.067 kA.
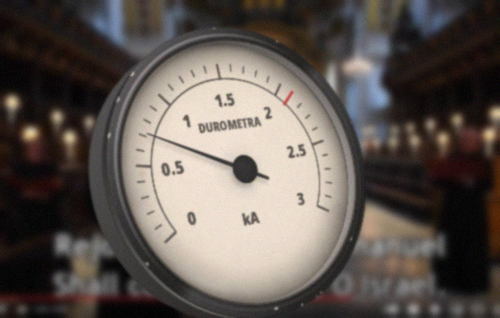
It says 0.7 kA
